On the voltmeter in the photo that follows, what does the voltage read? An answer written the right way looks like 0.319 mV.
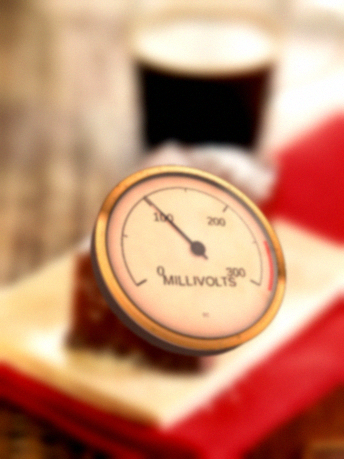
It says 100 mV
